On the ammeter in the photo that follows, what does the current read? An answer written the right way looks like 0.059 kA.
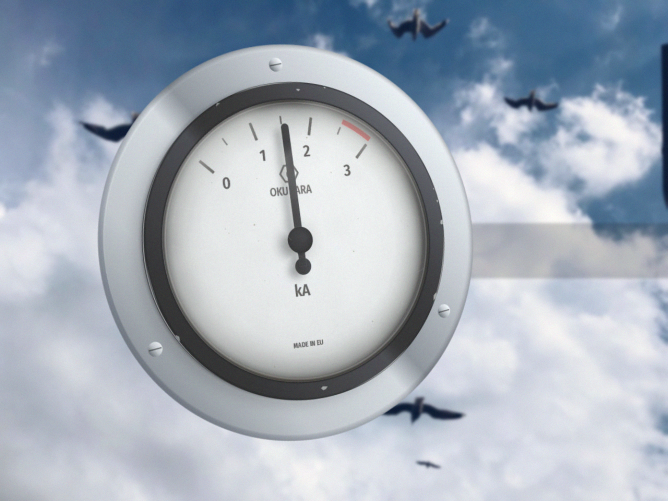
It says 1.5 kA
